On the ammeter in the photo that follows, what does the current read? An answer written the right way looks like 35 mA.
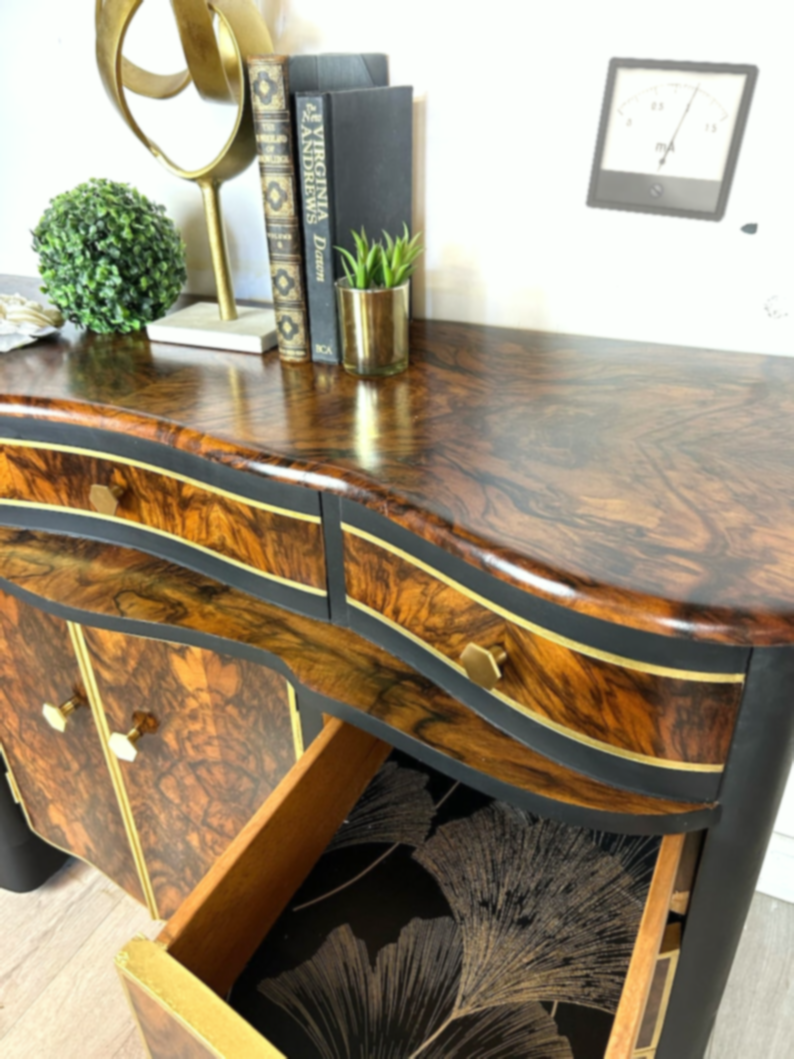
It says 1 mA
